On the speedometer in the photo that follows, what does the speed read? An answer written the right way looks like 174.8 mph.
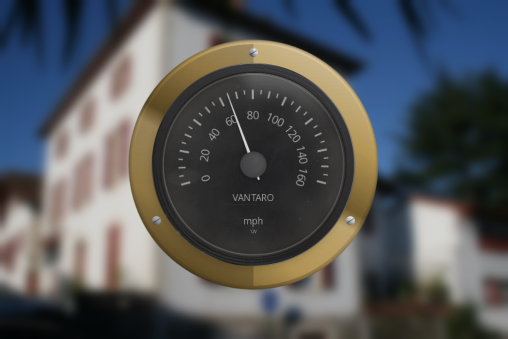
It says 65 mph
